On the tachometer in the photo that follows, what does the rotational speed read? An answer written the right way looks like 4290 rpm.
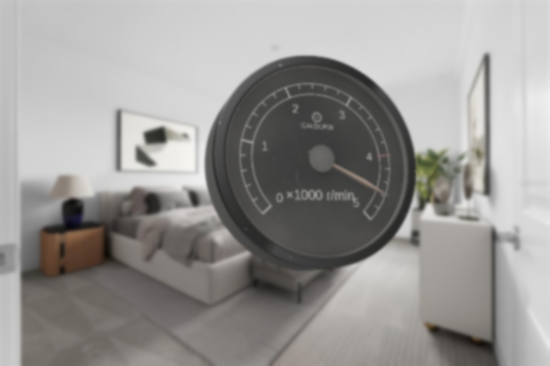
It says 4600 rpm
